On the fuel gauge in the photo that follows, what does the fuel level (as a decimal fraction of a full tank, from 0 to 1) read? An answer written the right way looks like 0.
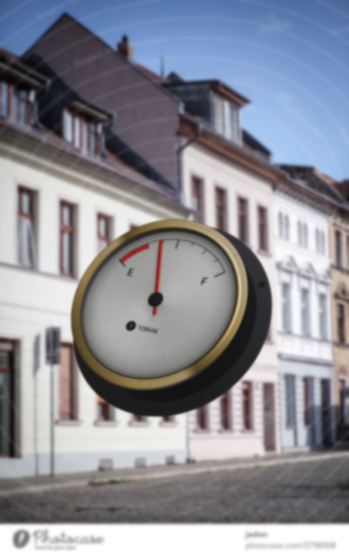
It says 0.375
